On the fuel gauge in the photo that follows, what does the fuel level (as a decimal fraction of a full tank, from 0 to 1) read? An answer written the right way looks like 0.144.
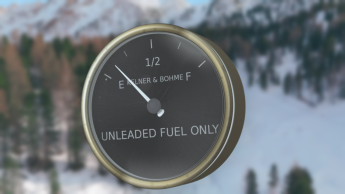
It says 0.125
